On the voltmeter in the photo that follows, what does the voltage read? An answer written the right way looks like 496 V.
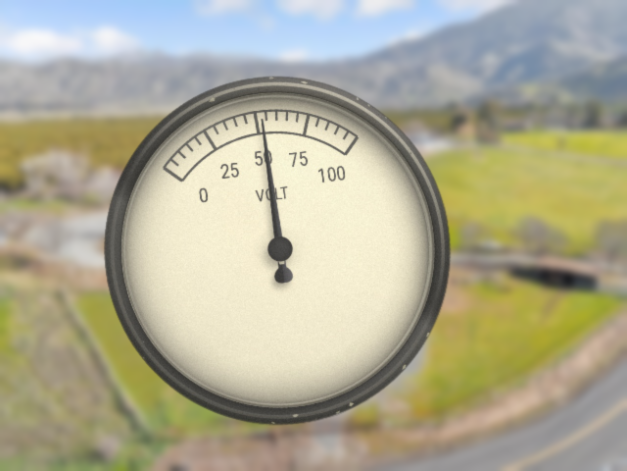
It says 52.5 V
